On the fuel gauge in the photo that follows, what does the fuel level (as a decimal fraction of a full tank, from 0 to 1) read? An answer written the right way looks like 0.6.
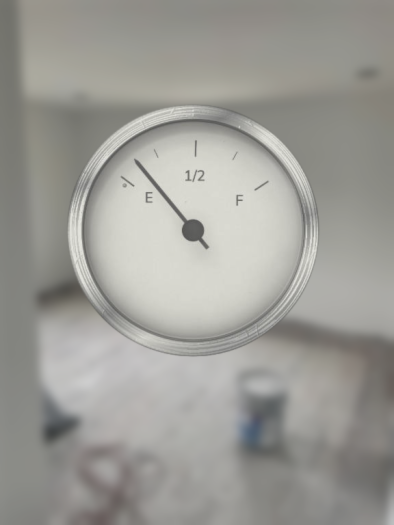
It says 0.125
